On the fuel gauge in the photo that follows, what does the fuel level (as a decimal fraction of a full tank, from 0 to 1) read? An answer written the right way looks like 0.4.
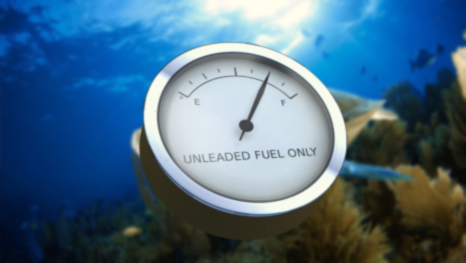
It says 0.75
